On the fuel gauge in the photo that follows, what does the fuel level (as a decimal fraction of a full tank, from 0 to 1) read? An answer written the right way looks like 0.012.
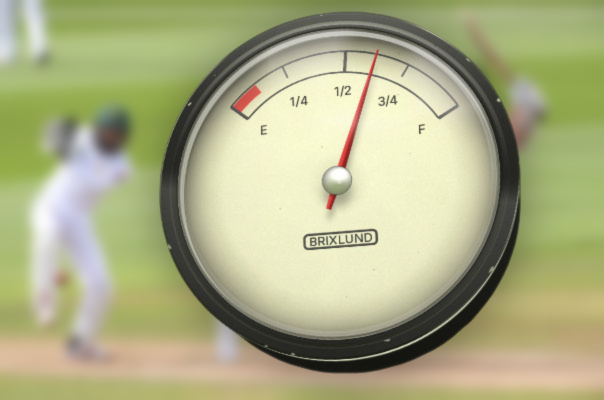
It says 0.625
